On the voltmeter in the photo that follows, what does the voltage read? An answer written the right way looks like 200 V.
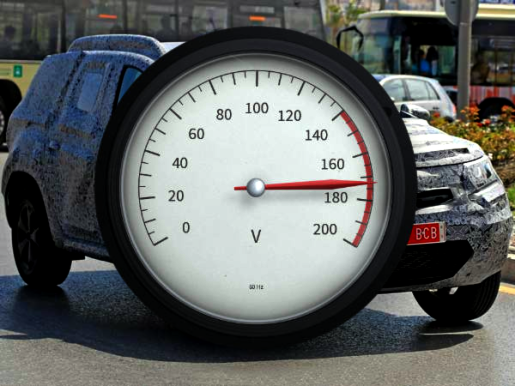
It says 172.5 V
